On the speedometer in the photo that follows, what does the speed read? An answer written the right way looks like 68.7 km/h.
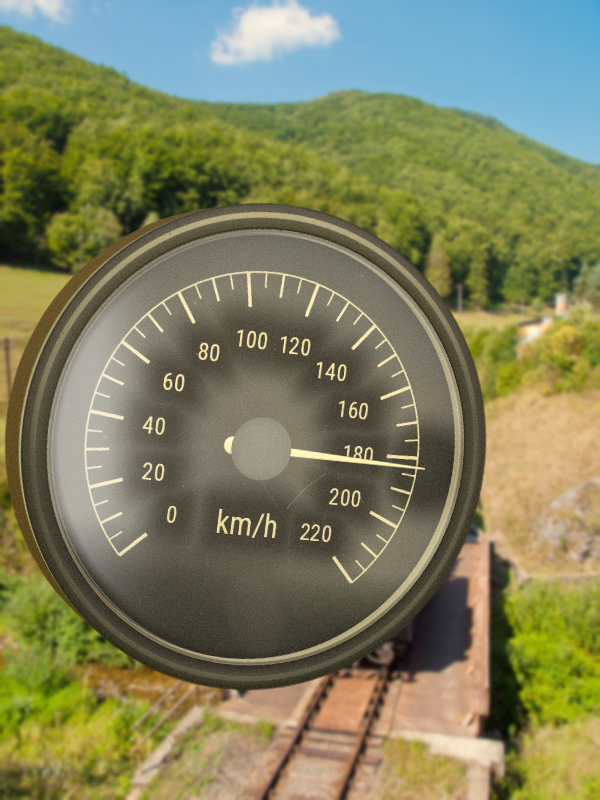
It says 182.5 km/h
